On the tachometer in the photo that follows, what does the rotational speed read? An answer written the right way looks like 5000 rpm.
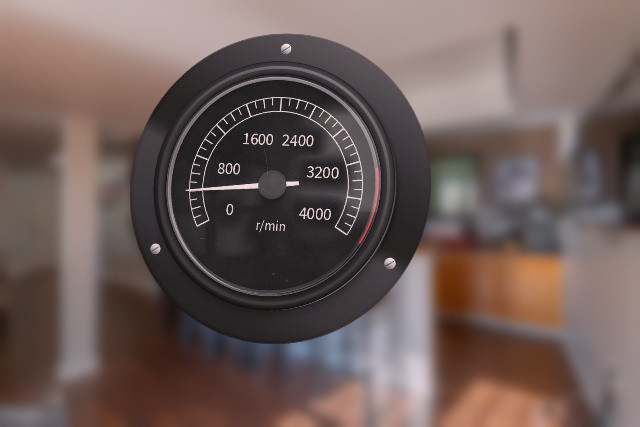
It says 400 rpm
